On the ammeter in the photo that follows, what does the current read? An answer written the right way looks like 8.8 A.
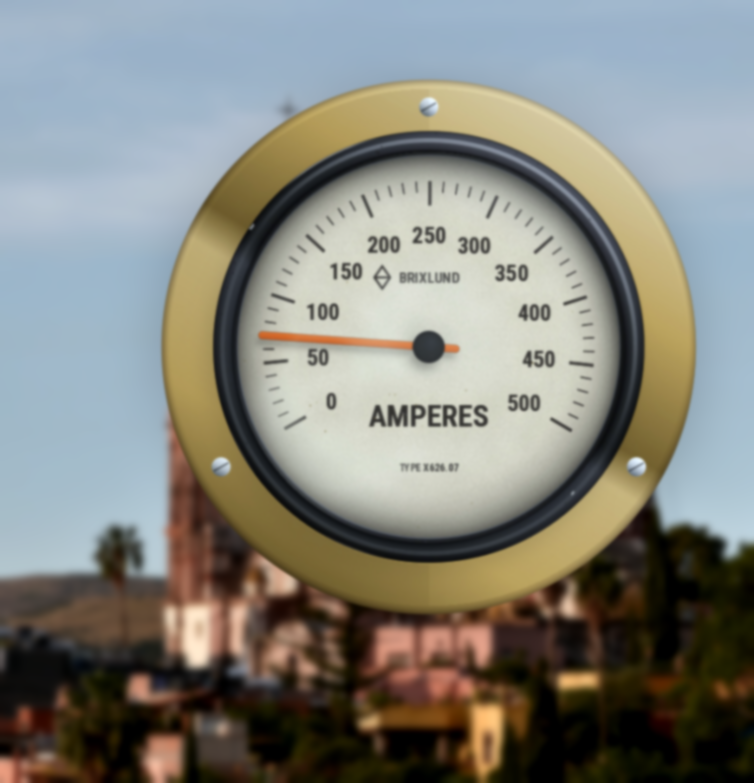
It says 70 A
